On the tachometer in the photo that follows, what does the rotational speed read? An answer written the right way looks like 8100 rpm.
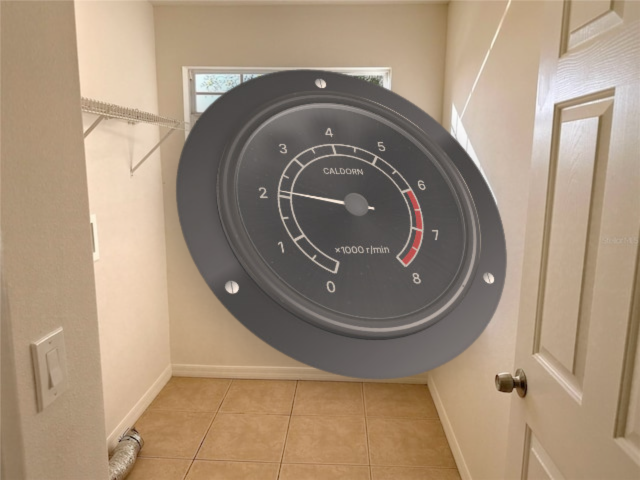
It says 2000 rpm
